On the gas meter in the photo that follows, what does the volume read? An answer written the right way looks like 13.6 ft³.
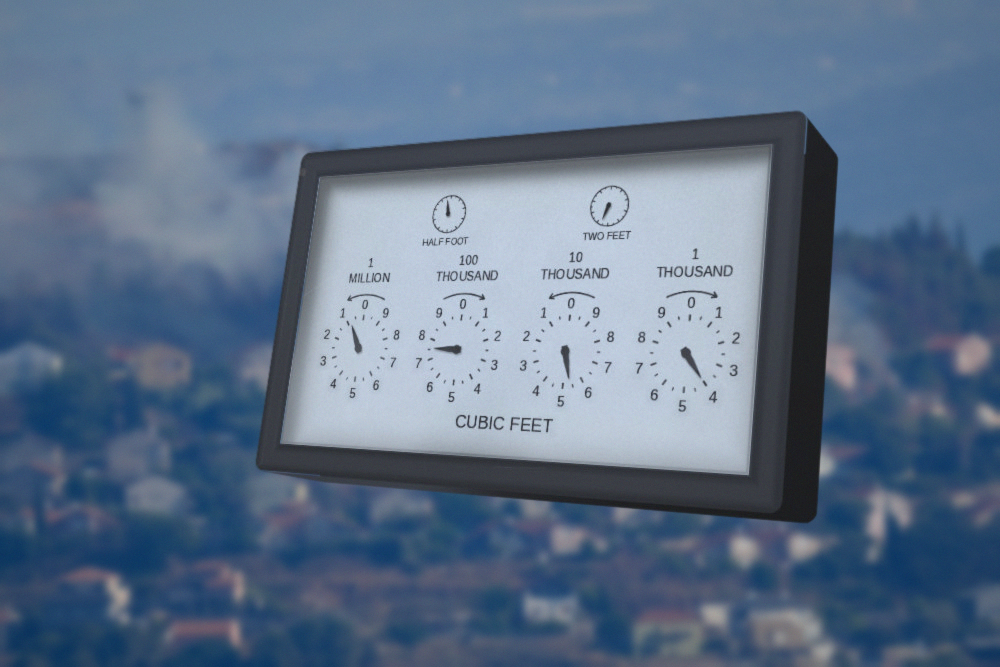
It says 75400 ft³
